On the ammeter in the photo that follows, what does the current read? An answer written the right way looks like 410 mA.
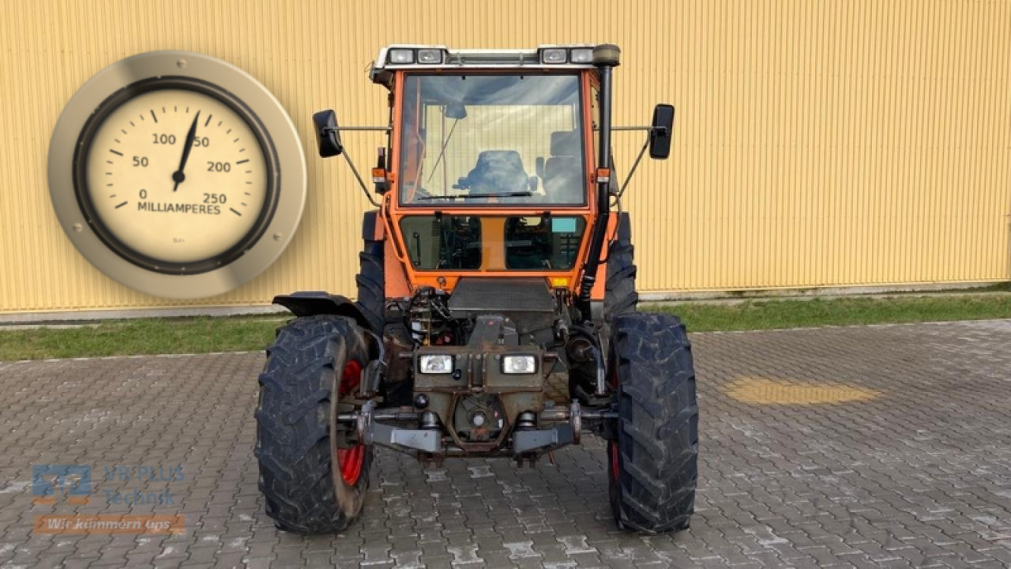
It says 140 mA
